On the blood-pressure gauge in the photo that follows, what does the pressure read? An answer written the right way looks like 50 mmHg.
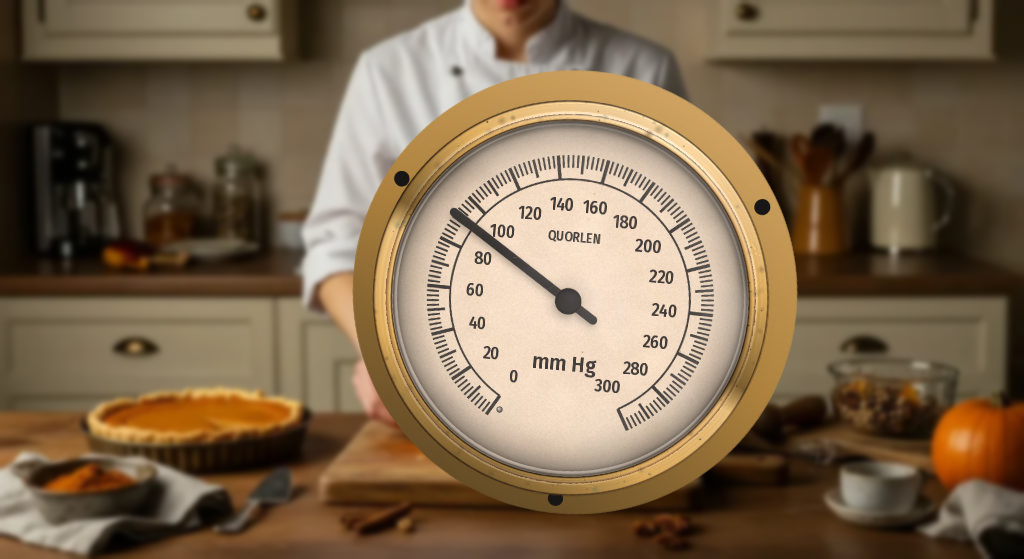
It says 92 mmHg
